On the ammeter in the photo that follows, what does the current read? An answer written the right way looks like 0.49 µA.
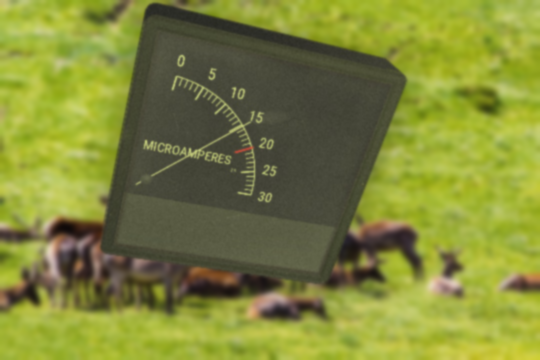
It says 15 µA
